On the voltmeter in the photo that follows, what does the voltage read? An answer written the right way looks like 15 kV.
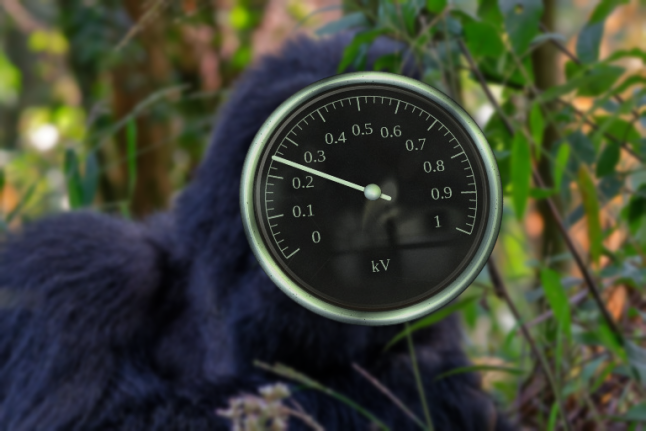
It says 0.24 kV
